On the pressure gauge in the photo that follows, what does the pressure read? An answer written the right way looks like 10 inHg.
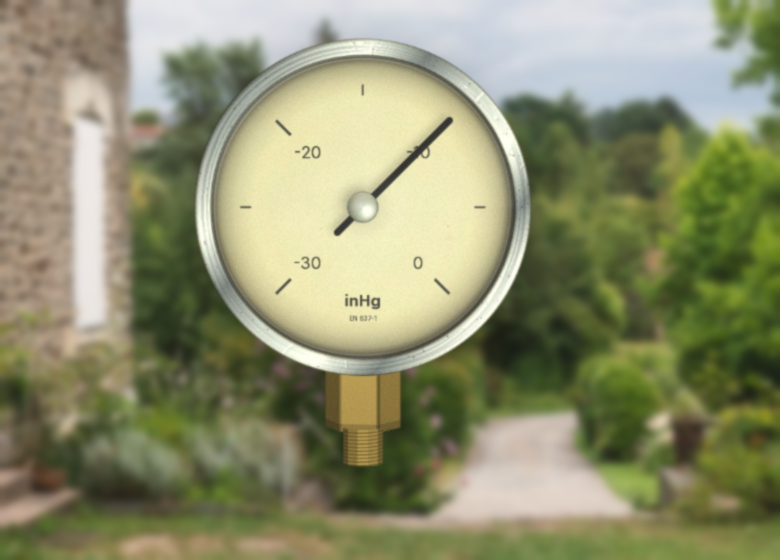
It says -10 inHg
